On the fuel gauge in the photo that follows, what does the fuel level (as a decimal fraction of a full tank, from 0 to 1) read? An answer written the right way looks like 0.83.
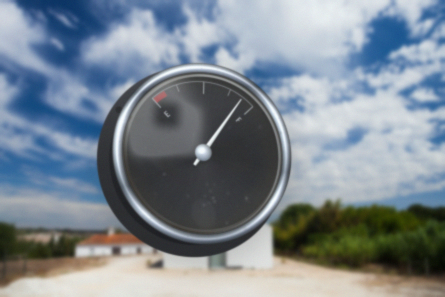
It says 0.875
